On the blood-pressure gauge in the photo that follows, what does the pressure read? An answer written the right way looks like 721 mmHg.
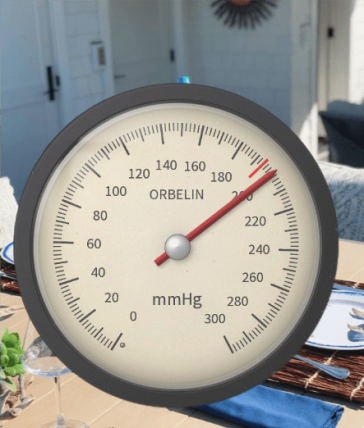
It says 200 mmHg
